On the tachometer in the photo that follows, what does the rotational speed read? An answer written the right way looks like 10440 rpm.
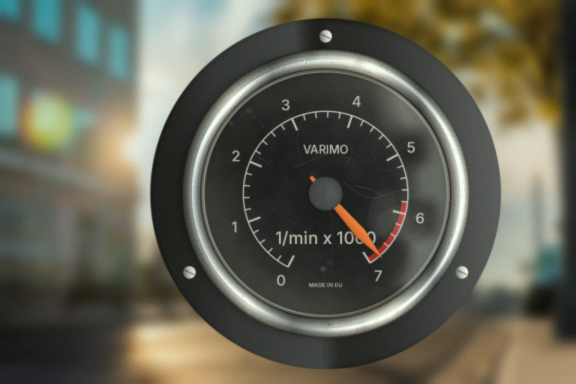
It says 6800 rpm
